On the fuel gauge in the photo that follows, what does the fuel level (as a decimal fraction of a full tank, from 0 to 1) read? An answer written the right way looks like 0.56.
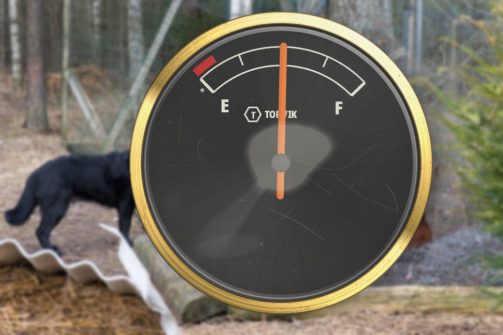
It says 0.5
